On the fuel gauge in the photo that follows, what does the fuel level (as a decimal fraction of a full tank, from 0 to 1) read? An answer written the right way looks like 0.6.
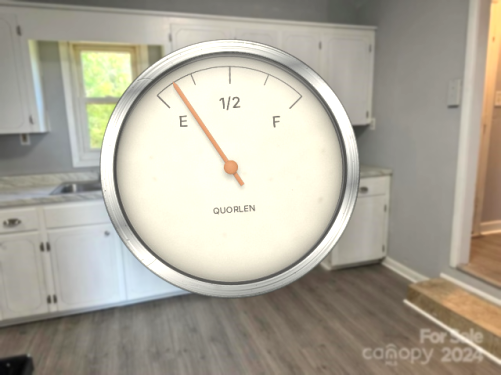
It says 0.125
